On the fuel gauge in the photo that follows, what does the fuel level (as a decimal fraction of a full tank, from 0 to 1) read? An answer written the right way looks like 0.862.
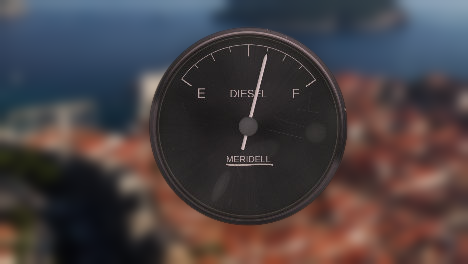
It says 0.625
